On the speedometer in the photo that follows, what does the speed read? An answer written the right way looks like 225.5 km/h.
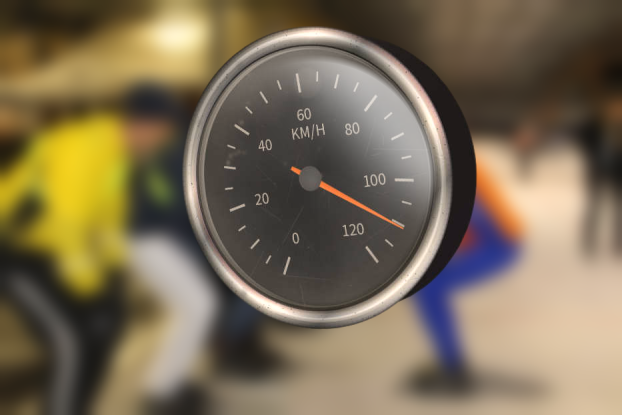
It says 110 km/h
